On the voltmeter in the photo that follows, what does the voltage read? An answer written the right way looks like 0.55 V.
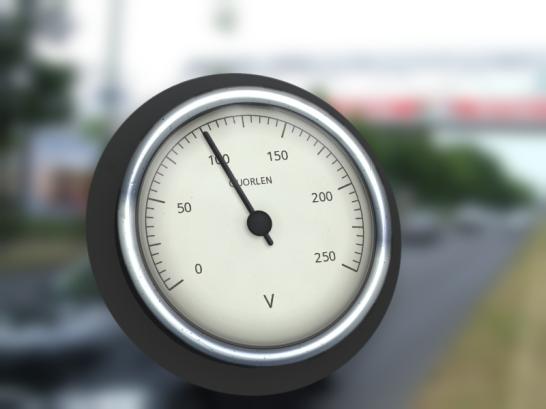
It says 100 V
